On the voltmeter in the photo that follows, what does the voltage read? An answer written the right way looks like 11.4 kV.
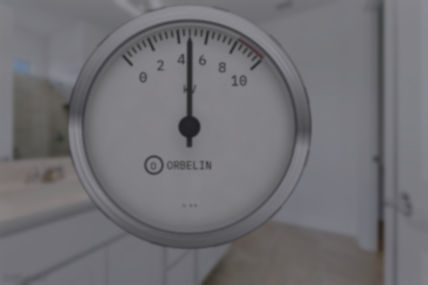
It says 4.8 kV
